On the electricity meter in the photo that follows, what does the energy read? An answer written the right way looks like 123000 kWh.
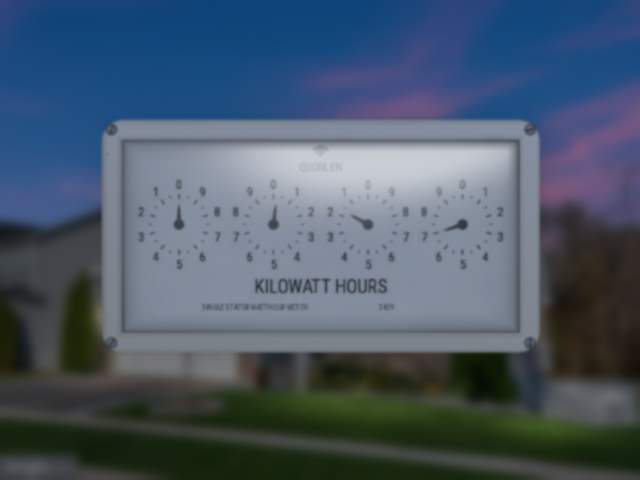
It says 17 kWh
